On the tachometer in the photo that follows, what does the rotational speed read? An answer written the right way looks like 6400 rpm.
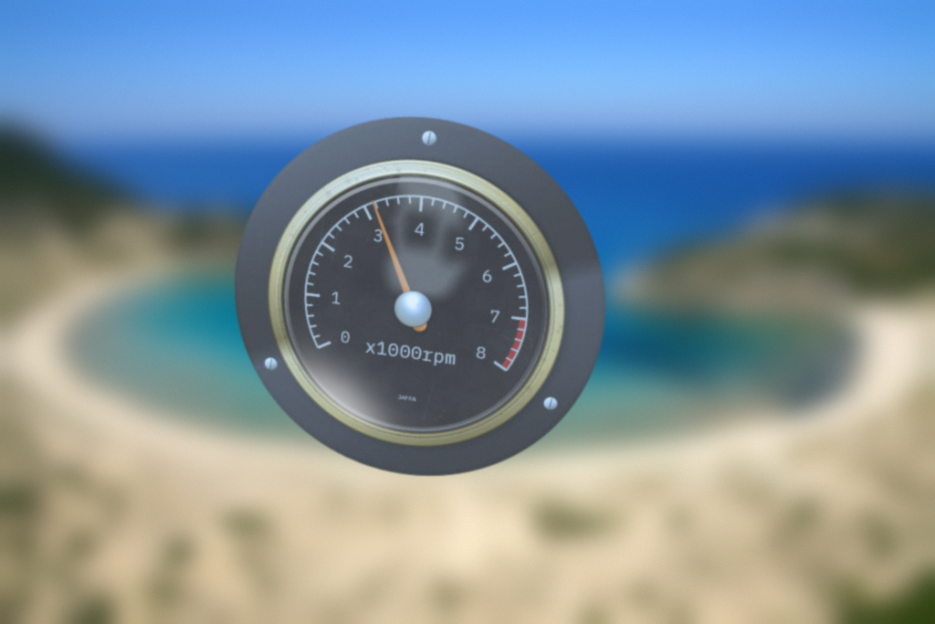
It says 3200 rpm
